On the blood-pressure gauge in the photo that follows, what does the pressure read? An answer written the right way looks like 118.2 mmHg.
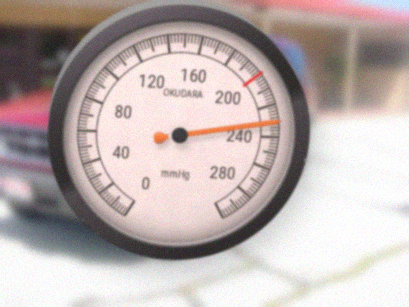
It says 230 mmHg
